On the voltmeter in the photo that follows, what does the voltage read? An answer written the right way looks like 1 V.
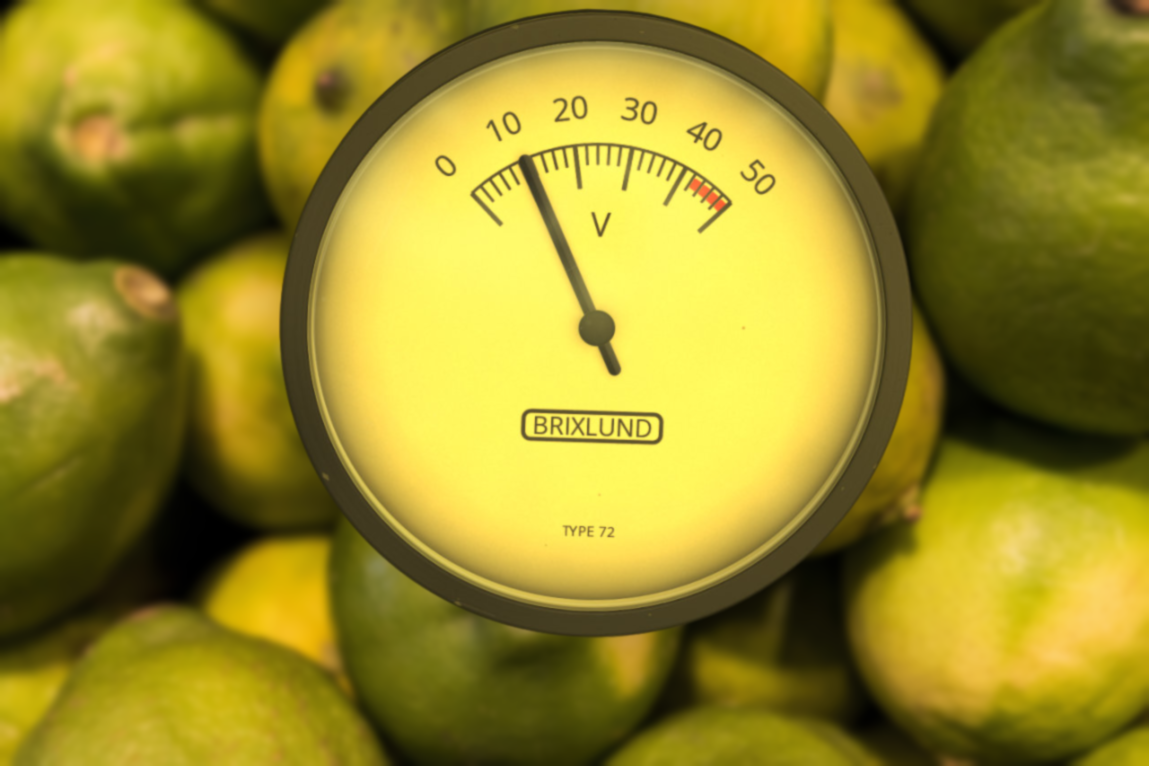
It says 11 V
